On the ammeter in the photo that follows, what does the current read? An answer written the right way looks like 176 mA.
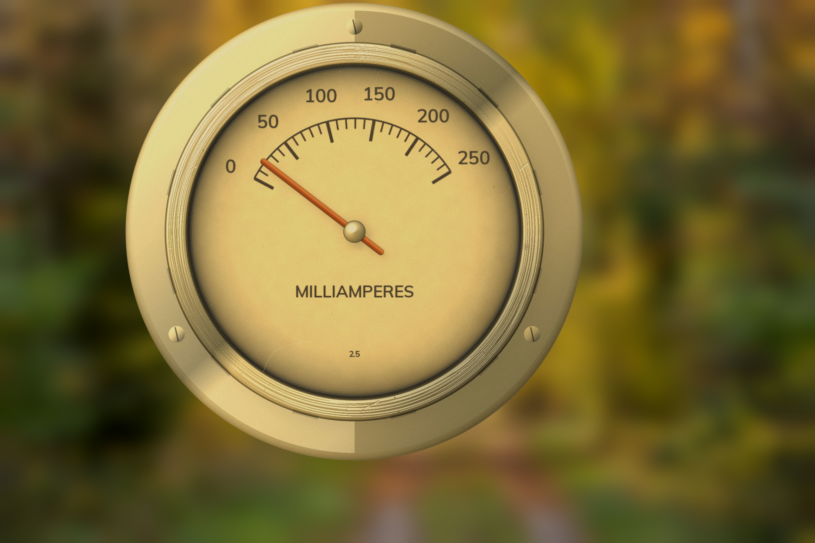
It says 20 mA
